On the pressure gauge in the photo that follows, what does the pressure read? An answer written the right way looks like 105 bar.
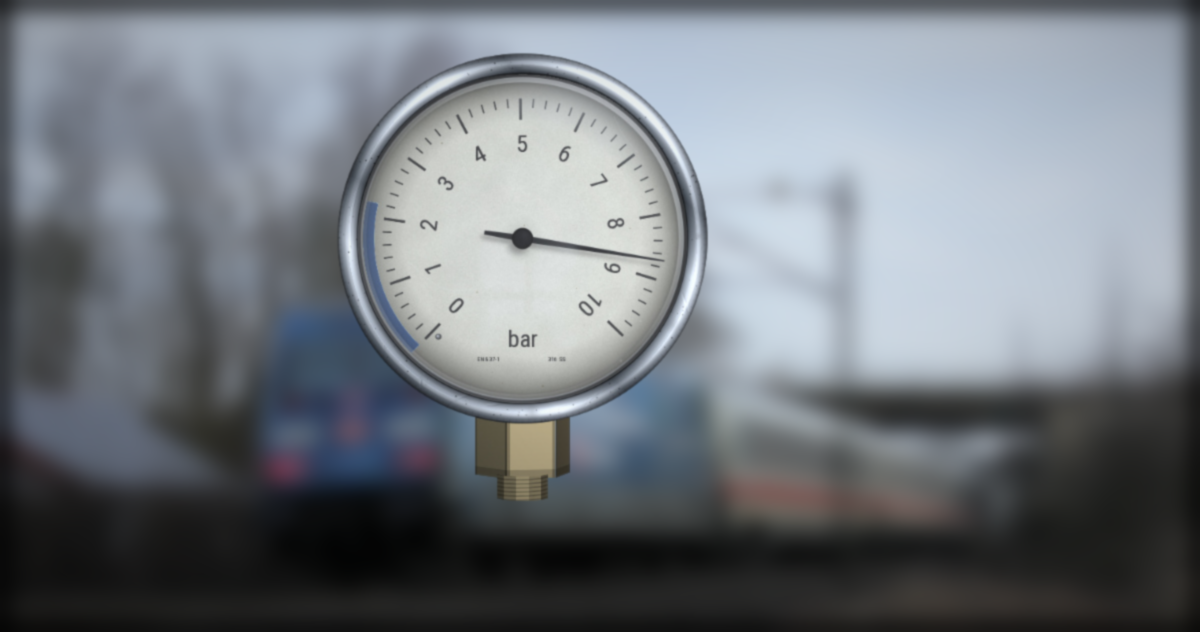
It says 8.7 bar
